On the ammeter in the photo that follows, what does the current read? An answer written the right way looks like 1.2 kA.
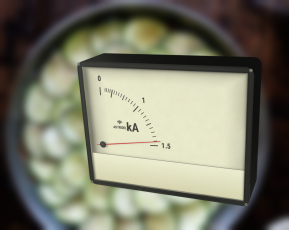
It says 1.45 kA
